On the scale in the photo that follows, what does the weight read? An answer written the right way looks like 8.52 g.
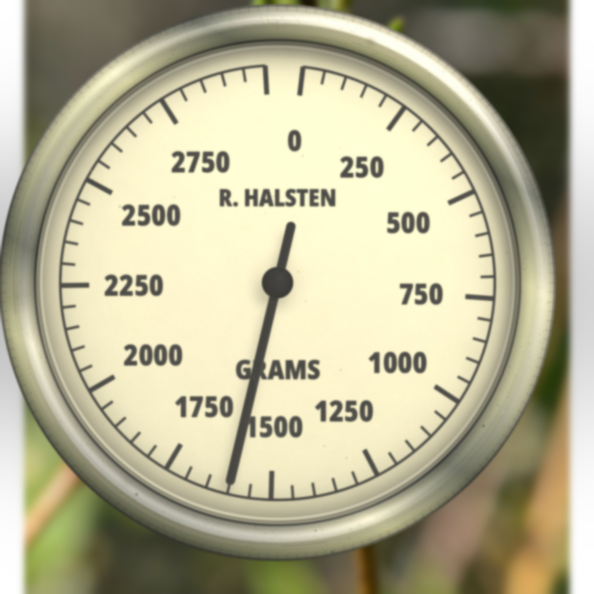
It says 1600 g
